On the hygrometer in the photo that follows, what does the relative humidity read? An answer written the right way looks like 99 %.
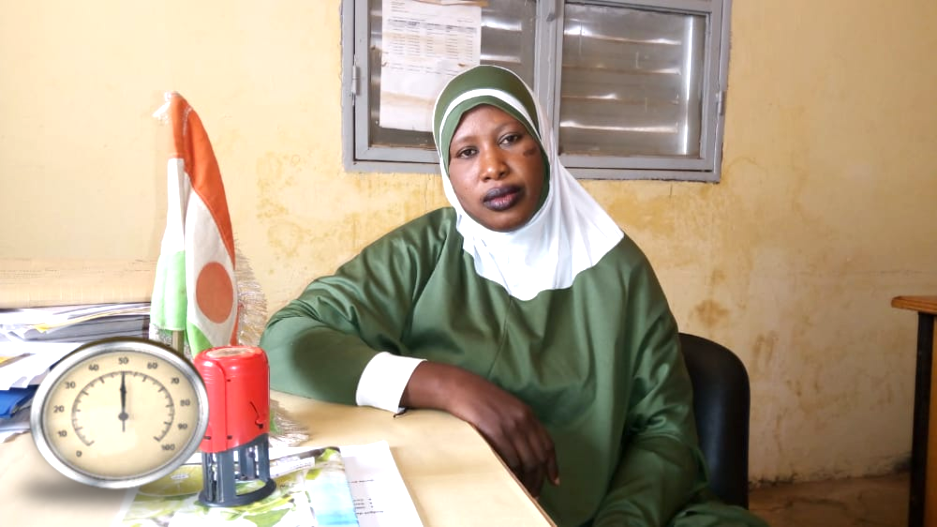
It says 50 %
